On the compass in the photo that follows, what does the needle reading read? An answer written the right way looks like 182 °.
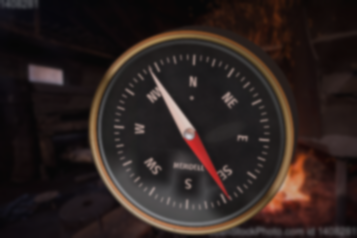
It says 145 °
